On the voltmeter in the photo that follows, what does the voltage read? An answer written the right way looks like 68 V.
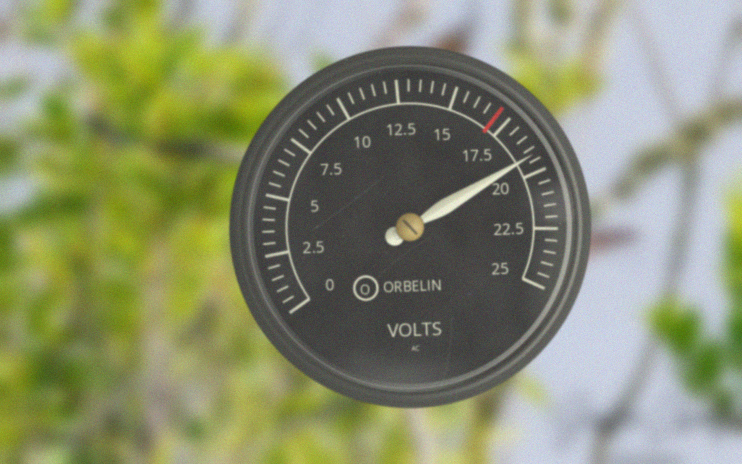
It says 19.25 V
